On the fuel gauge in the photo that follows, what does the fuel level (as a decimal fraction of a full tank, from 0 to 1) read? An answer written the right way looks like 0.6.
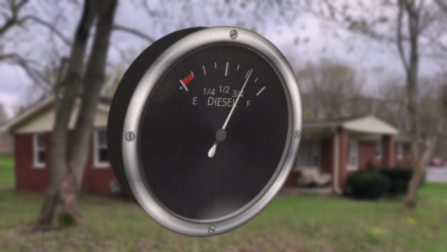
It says 0.75
